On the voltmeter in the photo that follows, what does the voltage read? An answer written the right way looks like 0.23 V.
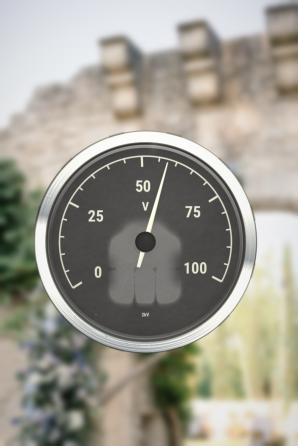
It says 57.5 V
